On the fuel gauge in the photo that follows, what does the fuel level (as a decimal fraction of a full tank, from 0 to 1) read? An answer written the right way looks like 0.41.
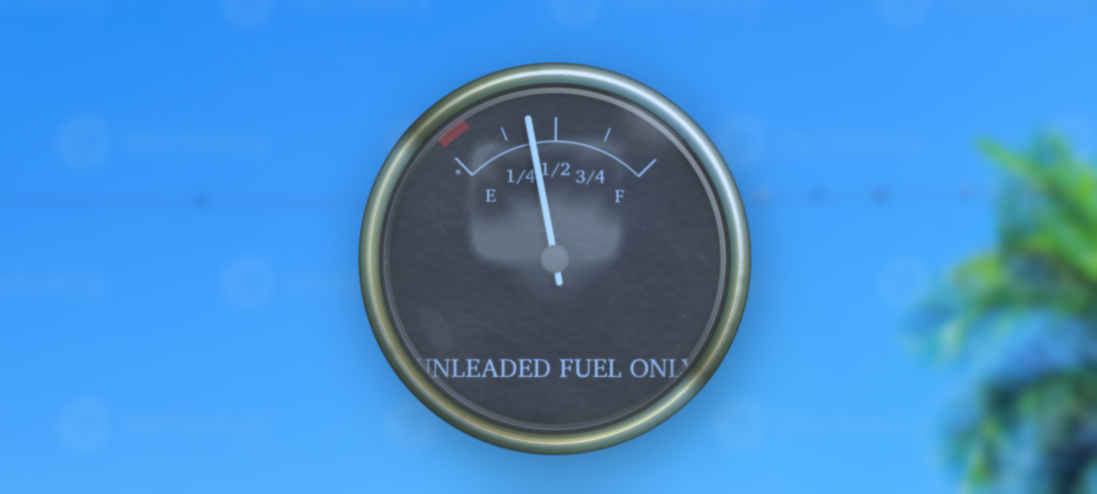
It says 0.375
